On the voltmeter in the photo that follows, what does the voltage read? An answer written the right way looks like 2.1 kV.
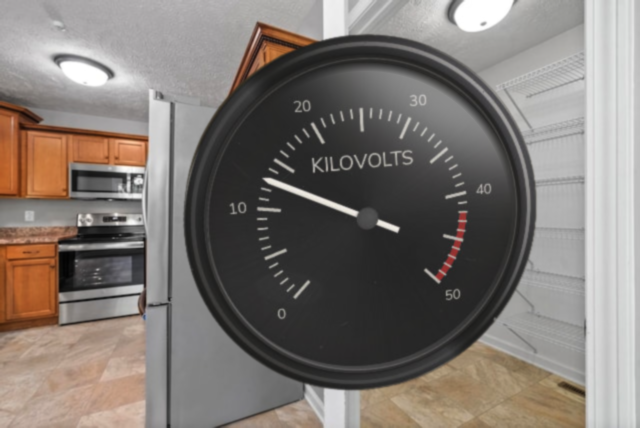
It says 13 kV
